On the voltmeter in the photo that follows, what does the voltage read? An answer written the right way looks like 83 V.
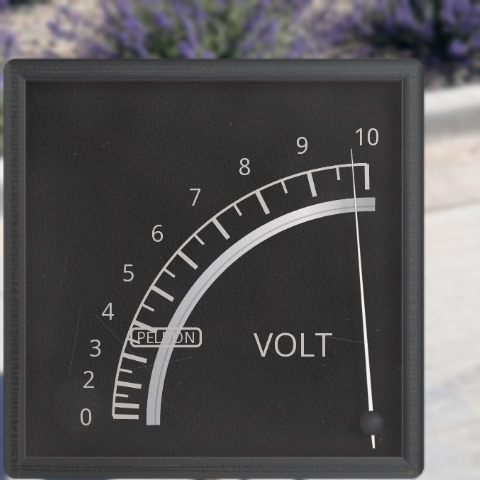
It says 9.75 V
